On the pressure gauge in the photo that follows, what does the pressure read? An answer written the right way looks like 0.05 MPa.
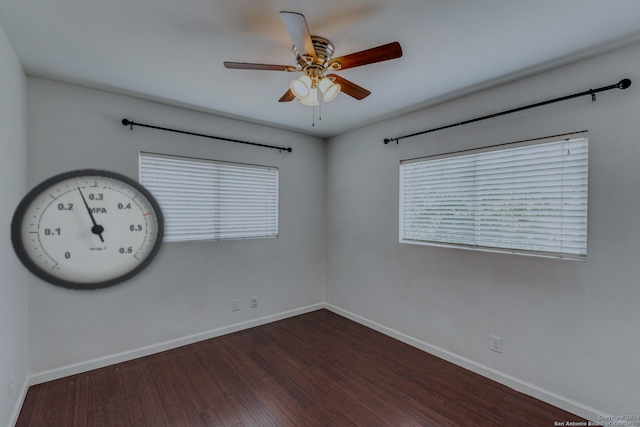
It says 0.26 MPa
